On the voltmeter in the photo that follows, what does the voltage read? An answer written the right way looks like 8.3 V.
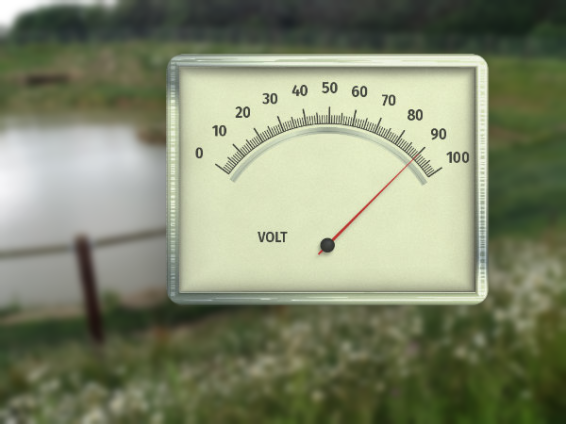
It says 90 V
